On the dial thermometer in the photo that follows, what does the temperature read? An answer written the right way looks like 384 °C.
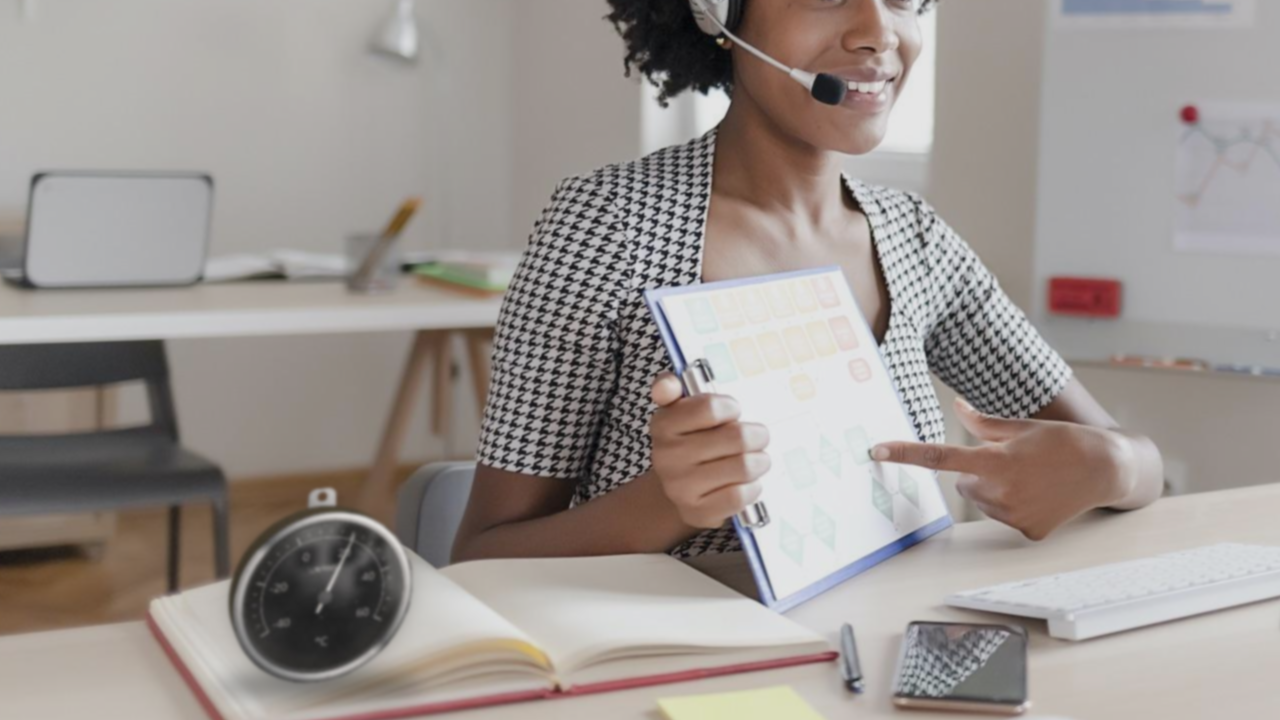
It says 20 °C
